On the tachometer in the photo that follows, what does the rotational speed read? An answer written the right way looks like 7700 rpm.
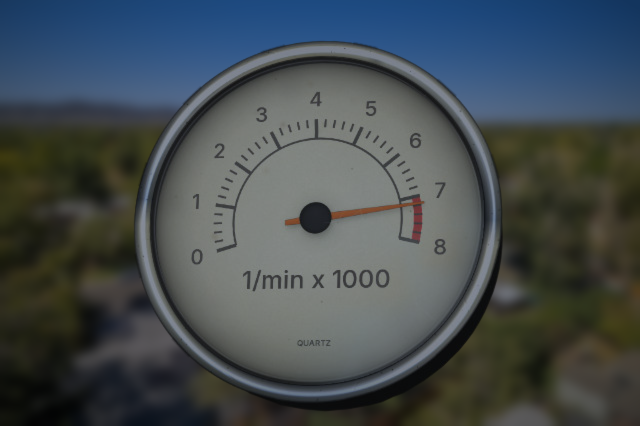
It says 7200 rpm
